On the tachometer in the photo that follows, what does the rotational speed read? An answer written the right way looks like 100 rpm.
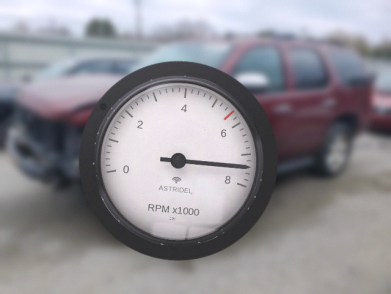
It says 7400 rpm
